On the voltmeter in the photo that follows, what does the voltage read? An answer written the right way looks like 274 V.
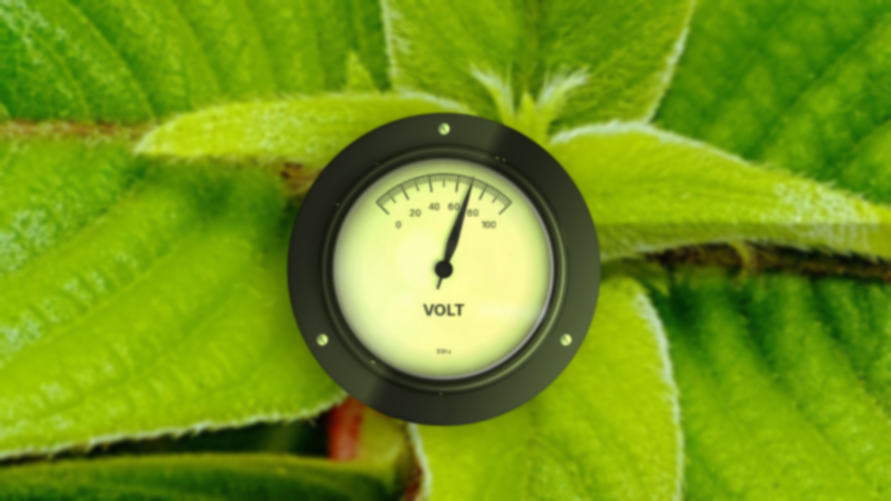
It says 70 V
